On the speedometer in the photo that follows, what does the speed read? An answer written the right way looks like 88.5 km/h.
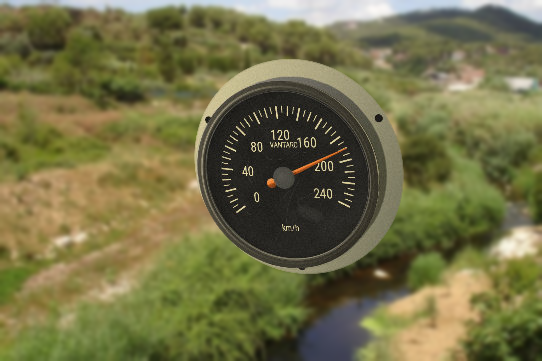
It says 190 km/h
